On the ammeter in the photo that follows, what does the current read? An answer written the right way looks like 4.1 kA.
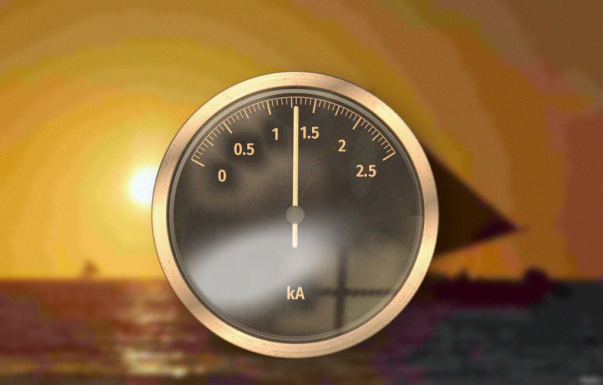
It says 1.3 kA
